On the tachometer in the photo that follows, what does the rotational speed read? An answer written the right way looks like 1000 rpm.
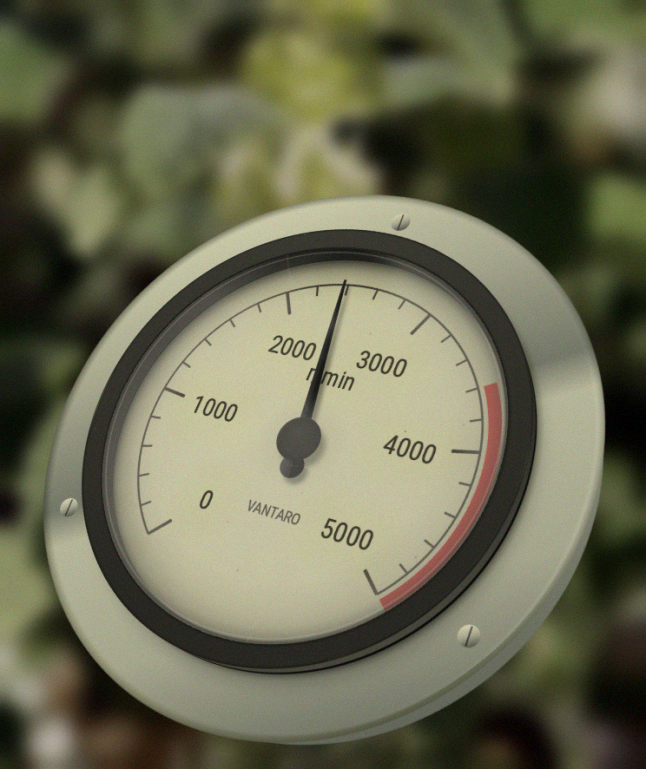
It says 2400 rpm
